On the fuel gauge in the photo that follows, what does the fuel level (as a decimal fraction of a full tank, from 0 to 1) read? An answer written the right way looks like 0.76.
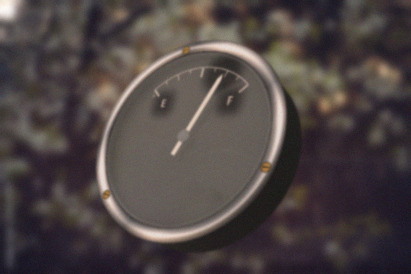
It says 0.75
